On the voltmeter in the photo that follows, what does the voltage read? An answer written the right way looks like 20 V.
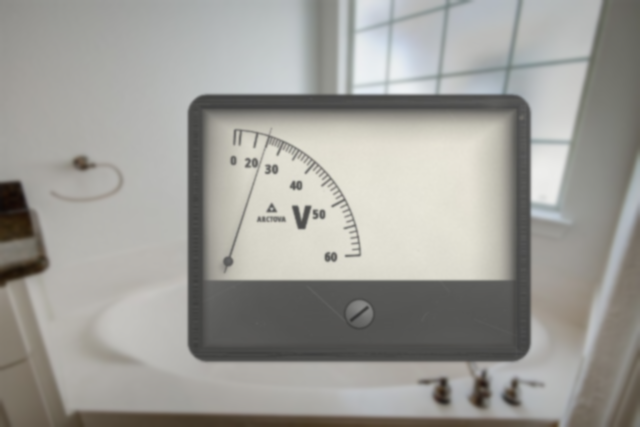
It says 25 V
